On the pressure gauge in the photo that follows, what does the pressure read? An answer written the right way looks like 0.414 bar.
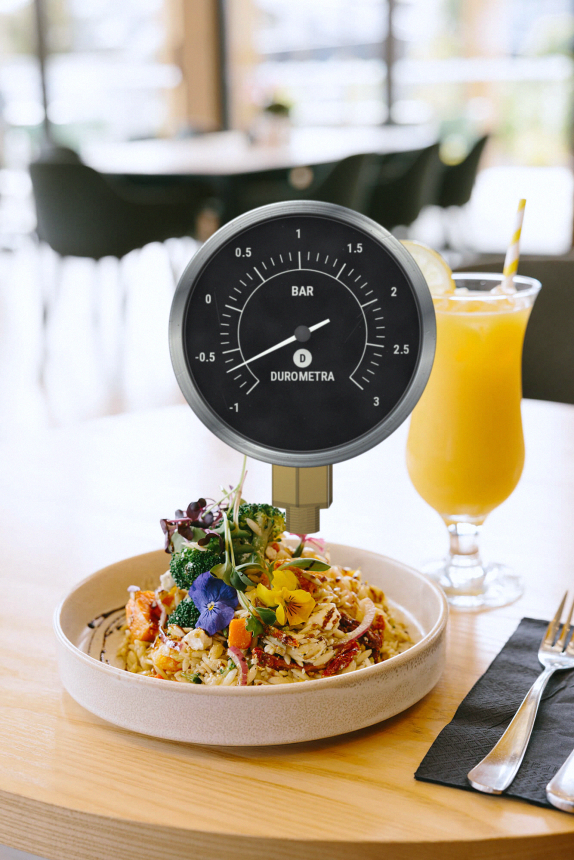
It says -0.7 bar
